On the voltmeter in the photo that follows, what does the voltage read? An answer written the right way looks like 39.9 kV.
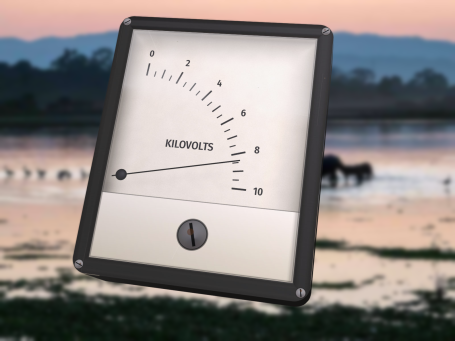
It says 8.5 kV
